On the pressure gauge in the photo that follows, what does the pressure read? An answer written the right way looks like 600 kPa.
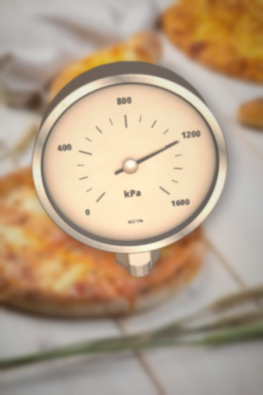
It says 1200 kPa
